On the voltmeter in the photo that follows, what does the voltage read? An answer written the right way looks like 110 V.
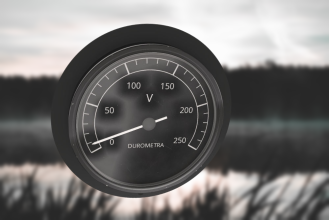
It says 10 V
